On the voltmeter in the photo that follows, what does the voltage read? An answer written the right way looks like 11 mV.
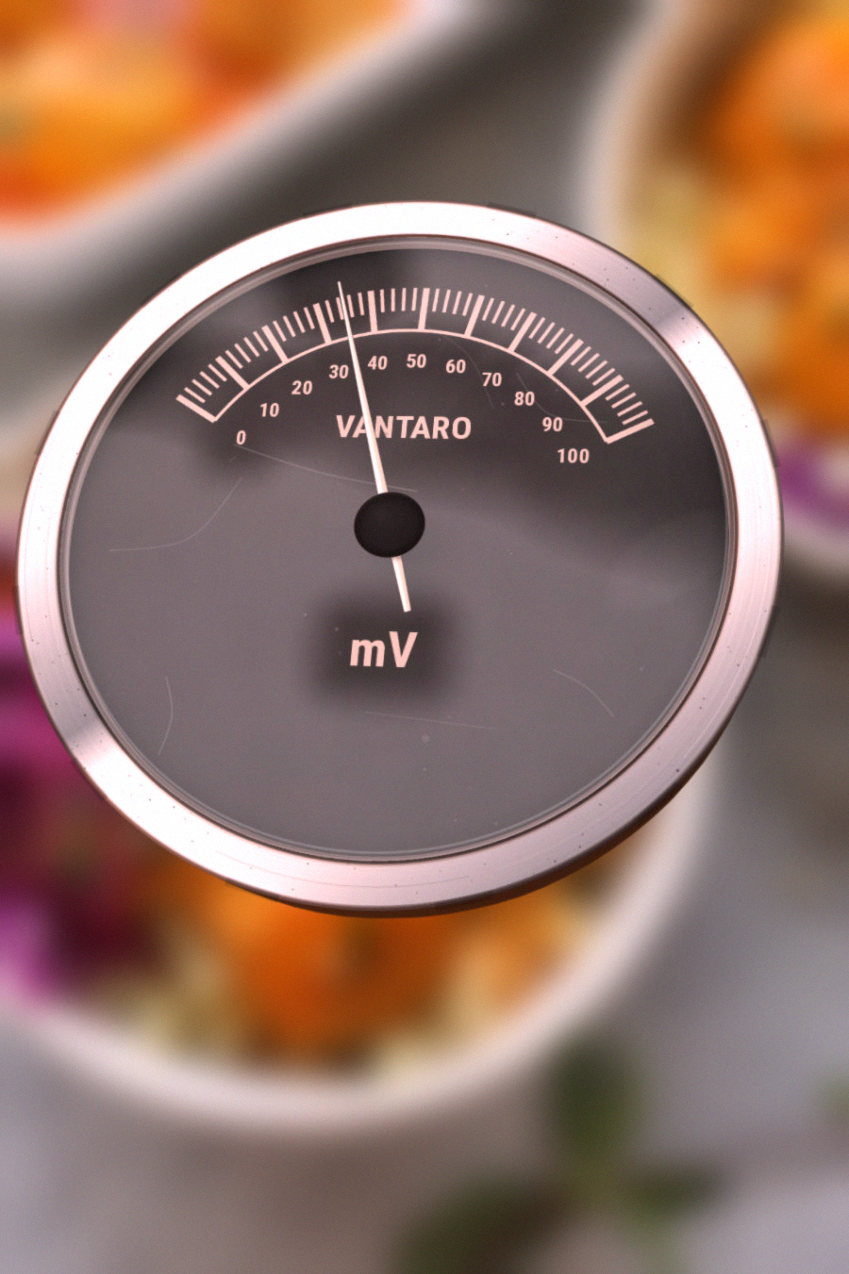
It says 35 mV
